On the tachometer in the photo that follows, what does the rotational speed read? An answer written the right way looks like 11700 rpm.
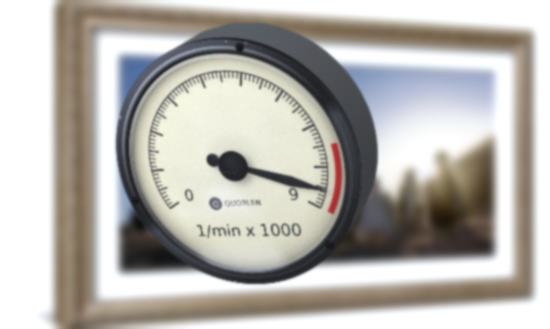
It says 8500 rpm
